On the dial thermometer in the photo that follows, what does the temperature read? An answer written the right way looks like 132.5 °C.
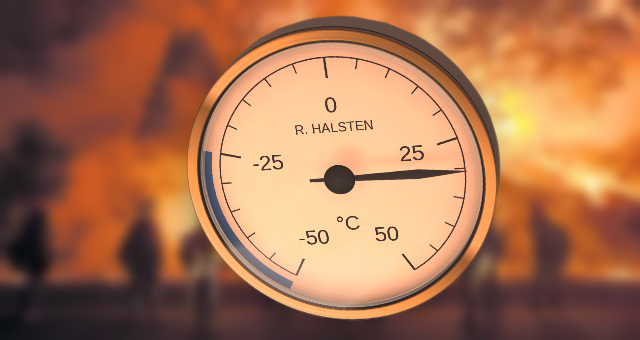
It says 30 °C
